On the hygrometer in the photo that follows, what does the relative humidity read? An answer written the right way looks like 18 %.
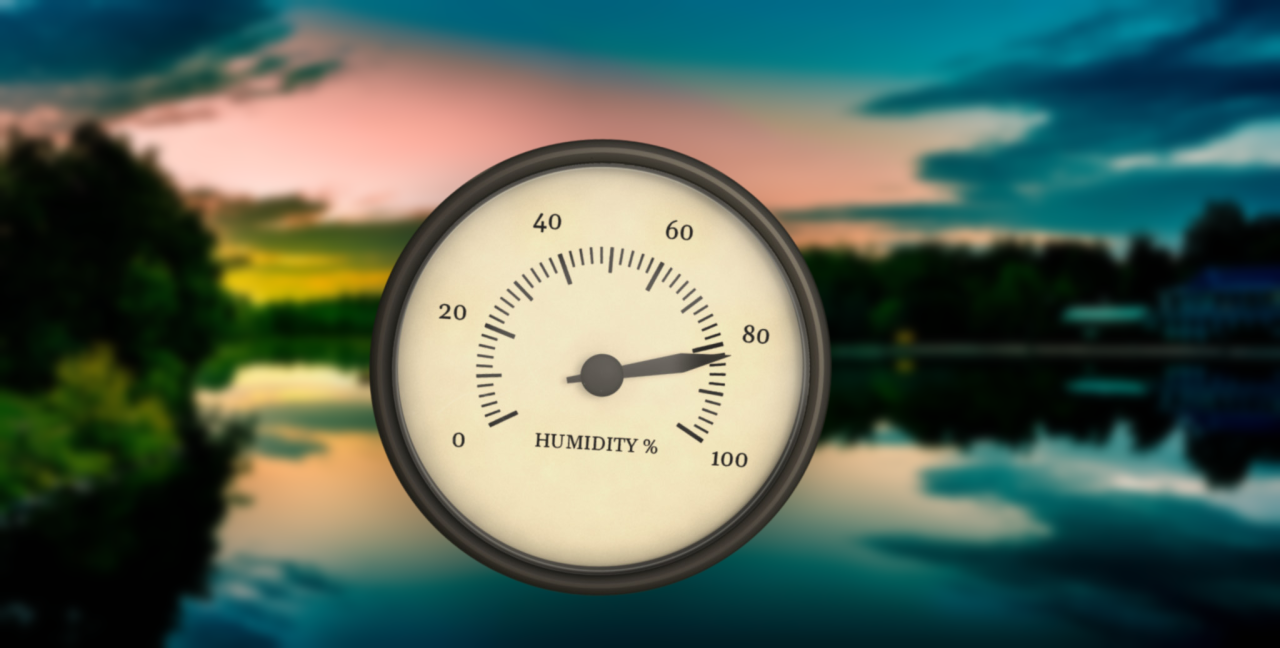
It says 82 %
